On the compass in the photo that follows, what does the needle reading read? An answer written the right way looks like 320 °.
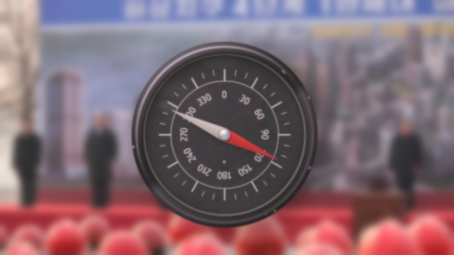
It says 115 °
